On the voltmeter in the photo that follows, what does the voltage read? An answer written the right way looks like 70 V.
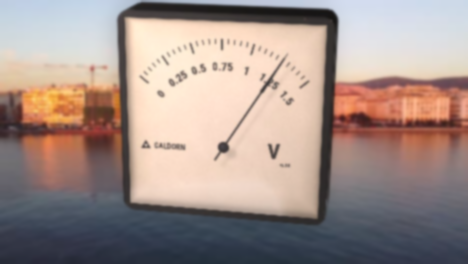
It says 1.25 V
